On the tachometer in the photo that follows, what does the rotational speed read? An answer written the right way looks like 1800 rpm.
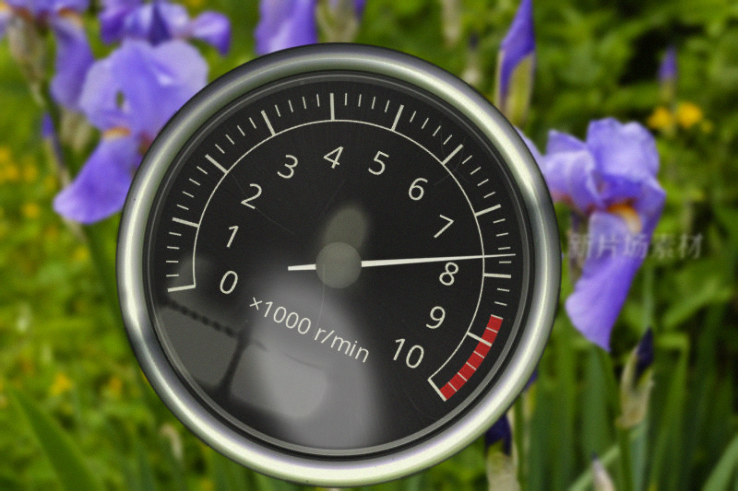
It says 7700 rpm
